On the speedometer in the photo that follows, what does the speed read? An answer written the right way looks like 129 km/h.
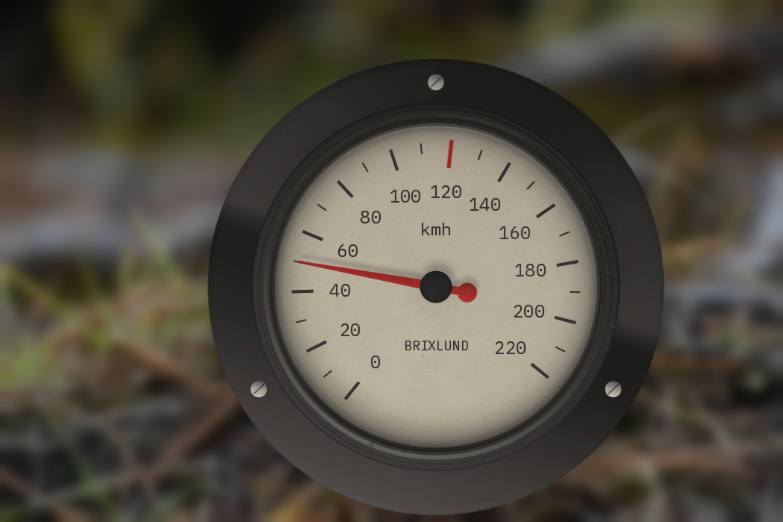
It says 50 km/h
